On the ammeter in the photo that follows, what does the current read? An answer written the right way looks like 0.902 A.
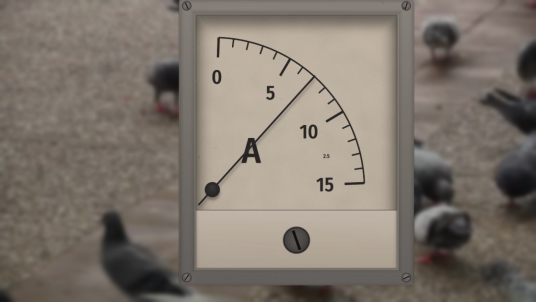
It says 7 A
